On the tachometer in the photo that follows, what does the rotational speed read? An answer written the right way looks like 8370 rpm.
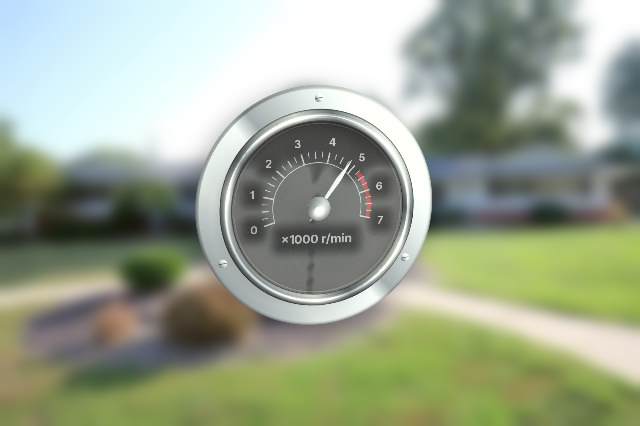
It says 4750 rpm
